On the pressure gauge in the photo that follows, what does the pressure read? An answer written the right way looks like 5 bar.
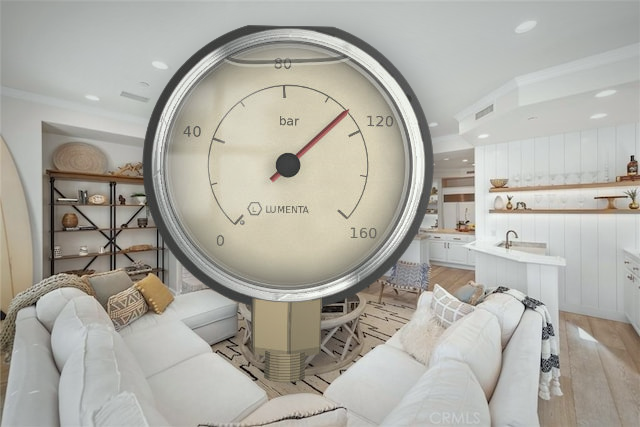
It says 110 bar
